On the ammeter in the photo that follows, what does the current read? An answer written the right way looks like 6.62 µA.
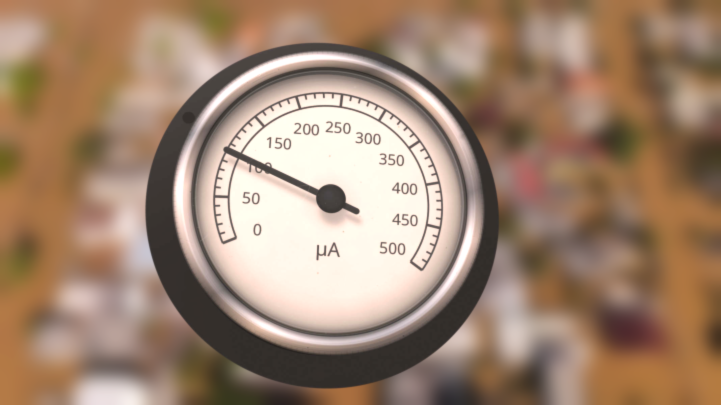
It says 100 µA
